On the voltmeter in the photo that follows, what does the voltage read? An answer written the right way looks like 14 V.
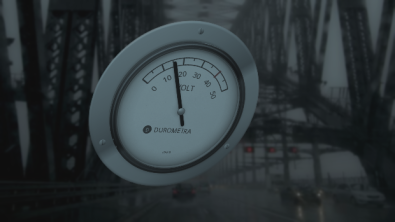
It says 15 V
